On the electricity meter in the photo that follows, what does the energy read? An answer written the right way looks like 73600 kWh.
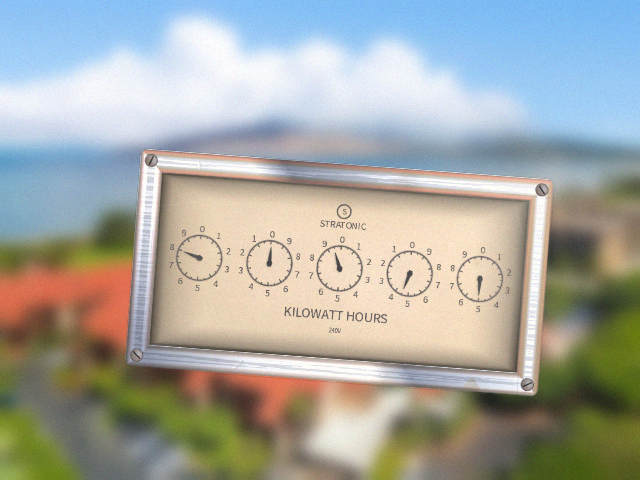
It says 79945 kWh
